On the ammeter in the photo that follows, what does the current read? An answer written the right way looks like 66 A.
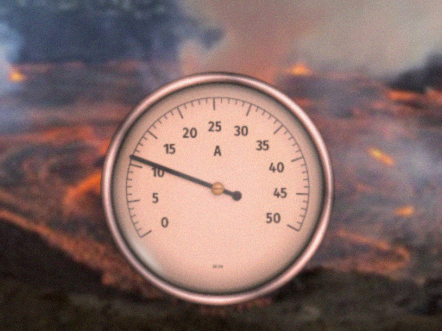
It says 11 A
